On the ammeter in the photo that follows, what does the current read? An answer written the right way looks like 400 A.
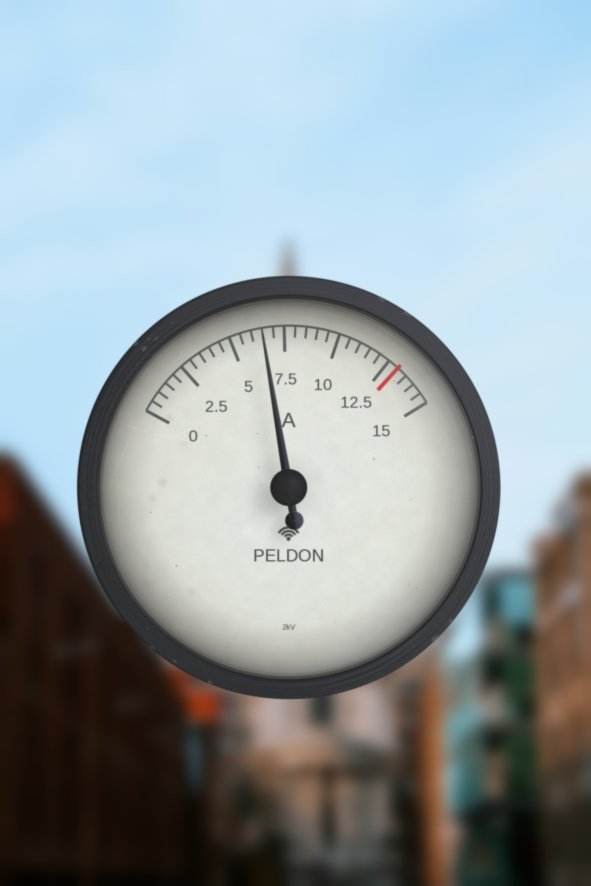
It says 6.5 A
